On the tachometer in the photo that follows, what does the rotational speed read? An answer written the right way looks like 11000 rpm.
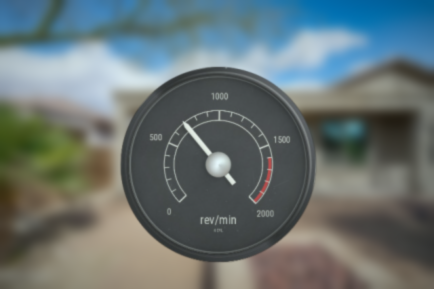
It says 700 rpm
